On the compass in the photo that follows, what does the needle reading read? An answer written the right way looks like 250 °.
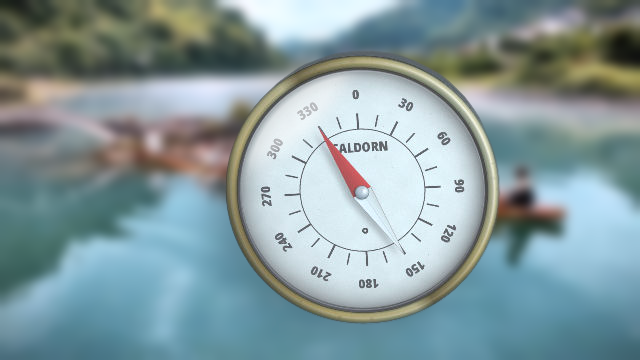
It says 330 °
